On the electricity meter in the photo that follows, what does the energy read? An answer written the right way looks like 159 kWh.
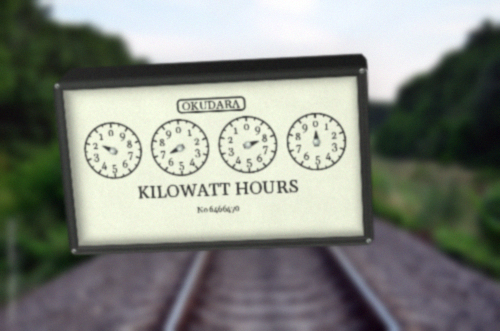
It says 1680 kWh
